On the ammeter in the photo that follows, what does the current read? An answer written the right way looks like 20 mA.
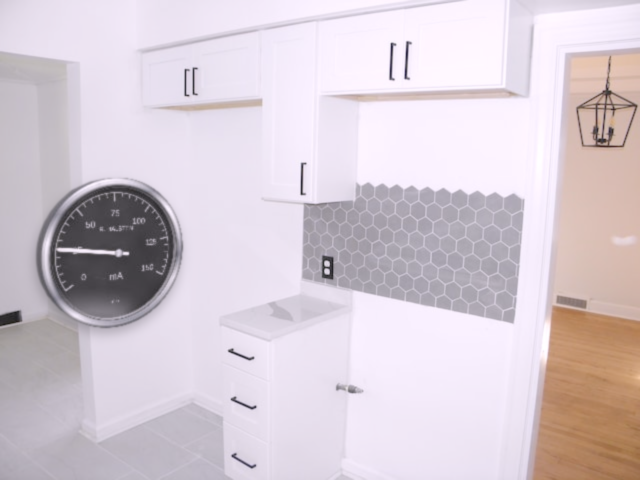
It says 25 mA
